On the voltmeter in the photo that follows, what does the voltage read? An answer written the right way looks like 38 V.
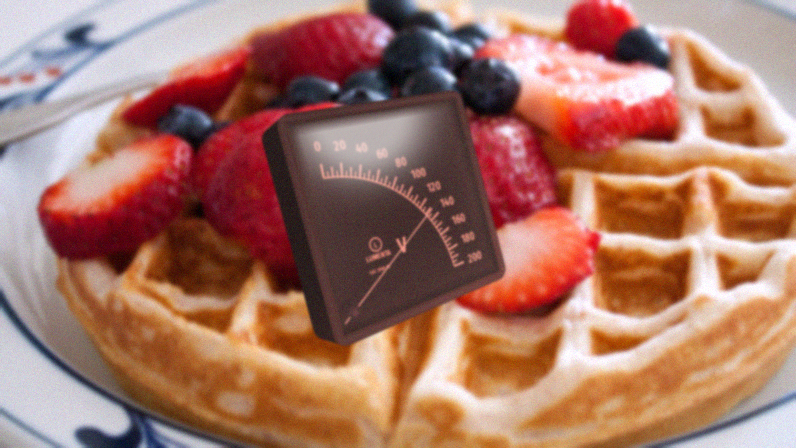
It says 130 V
